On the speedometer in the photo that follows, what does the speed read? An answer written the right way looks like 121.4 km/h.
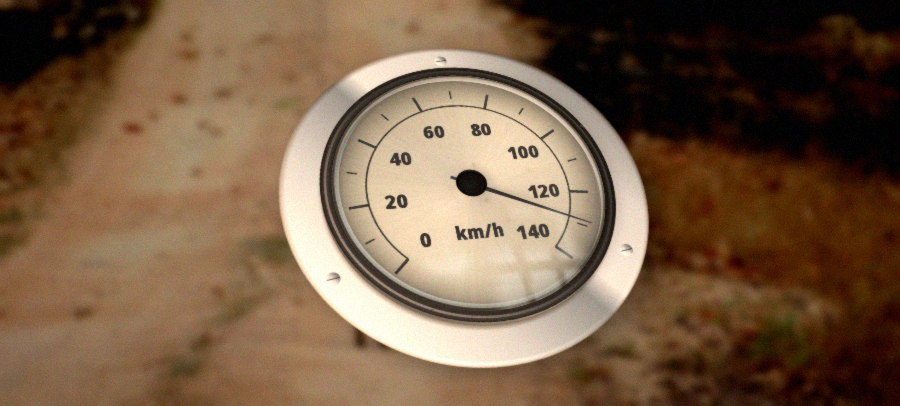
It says 130 km/h
